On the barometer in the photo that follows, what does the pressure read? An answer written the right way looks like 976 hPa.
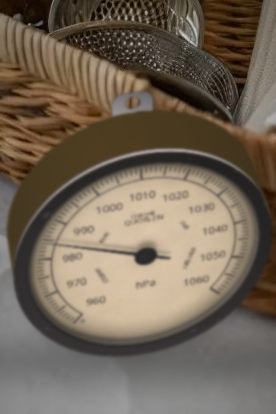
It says 985 hPa
